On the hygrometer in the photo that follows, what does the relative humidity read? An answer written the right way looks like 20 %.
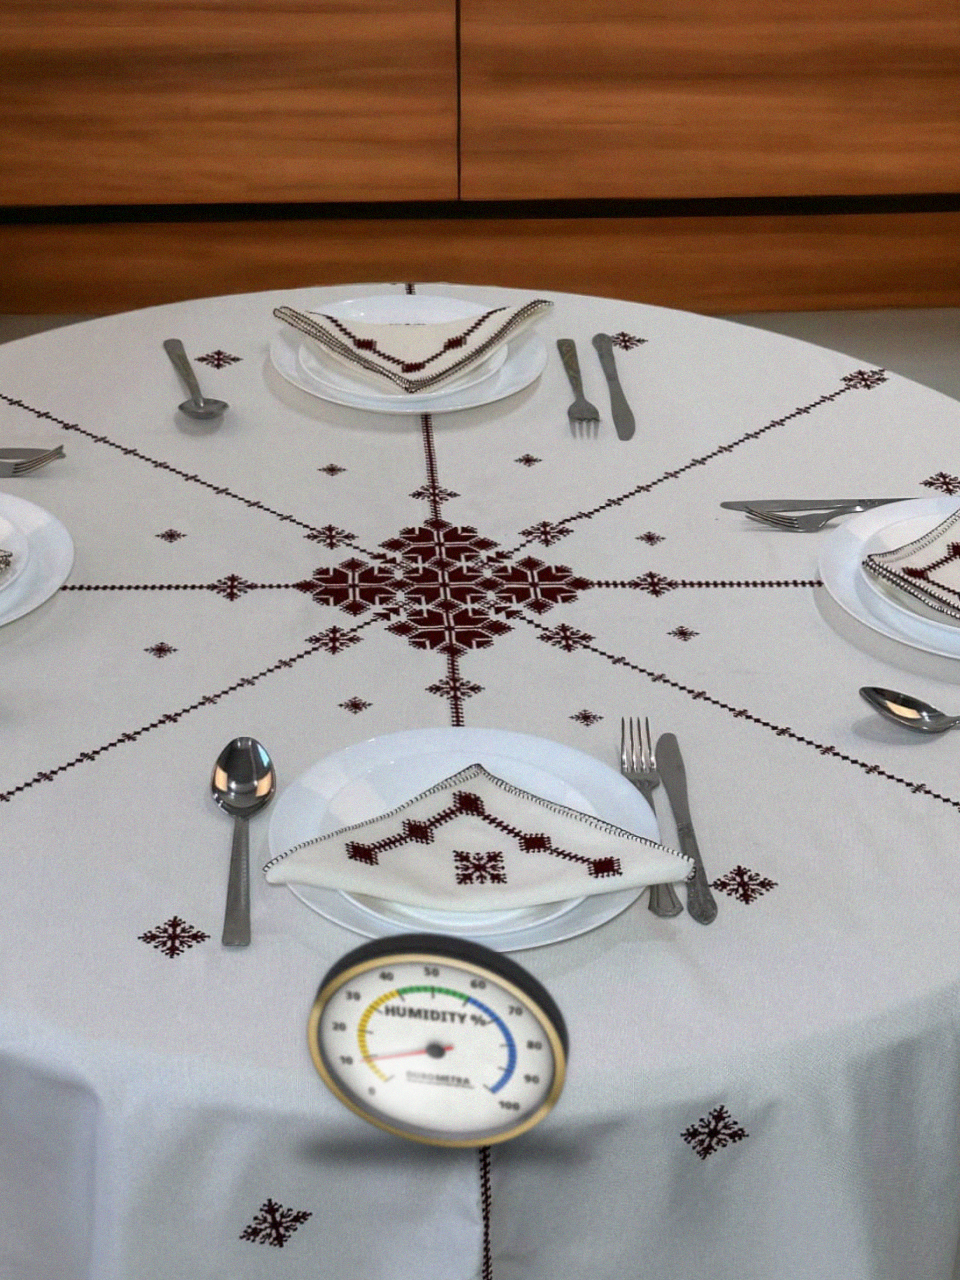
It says 10 %
